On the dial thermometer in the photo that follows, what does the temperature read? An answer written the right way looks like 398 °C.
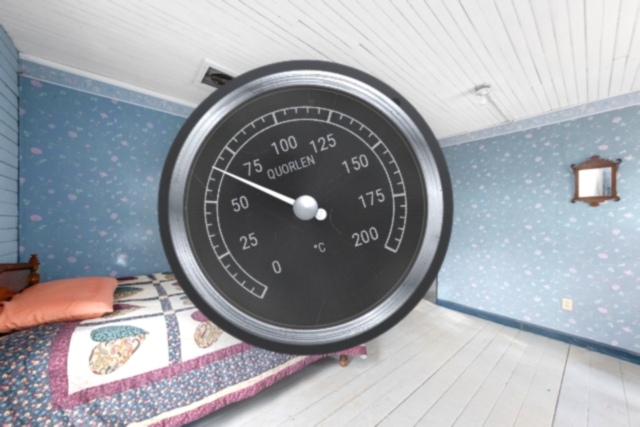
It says 65 °C
